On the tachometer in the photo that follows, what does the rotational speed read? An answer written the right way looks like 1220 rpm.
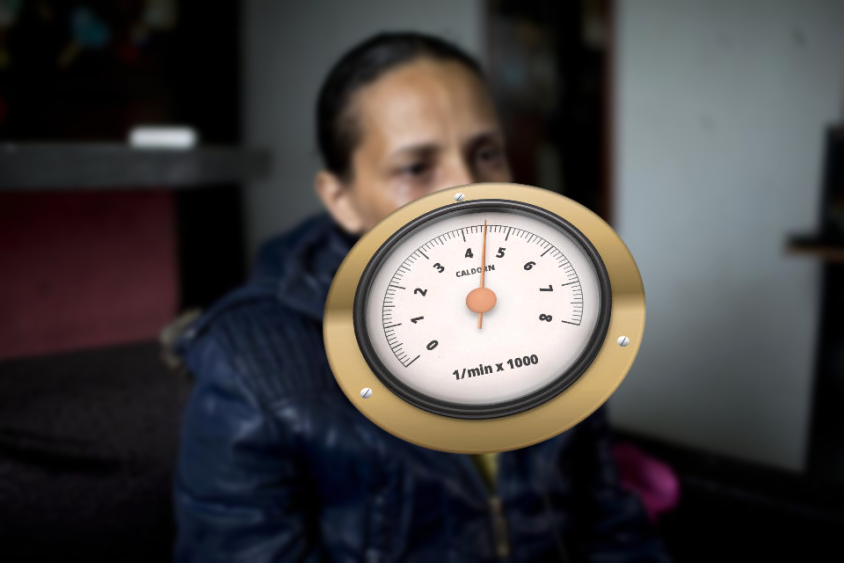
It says 4500 rpm
